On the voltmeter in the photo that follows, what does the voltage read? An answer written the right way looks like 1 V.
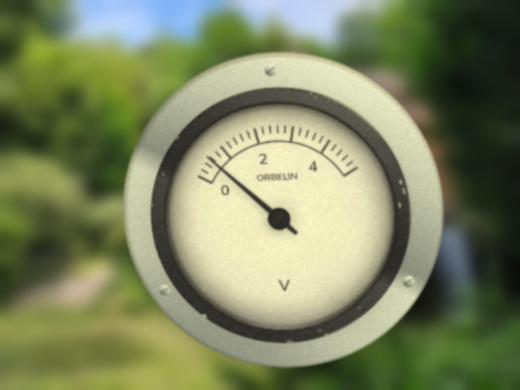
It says 0.6 V
